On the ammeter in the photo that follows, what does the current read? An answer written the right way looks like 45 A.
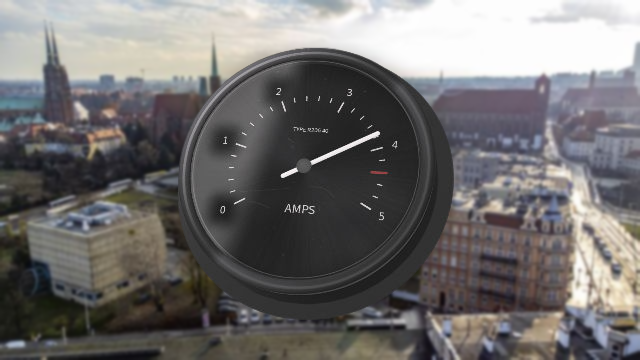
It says 3.8 A
